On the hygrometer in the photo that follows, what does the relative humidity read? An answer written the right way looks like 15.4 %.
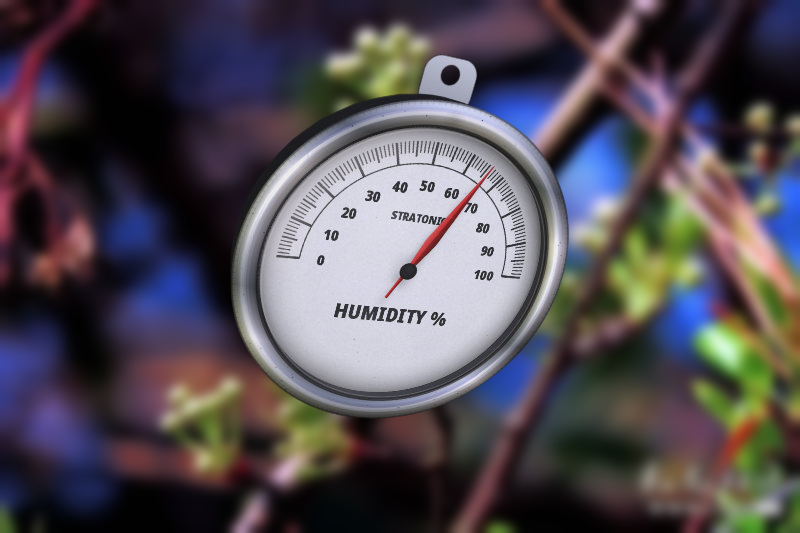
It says 65 %
